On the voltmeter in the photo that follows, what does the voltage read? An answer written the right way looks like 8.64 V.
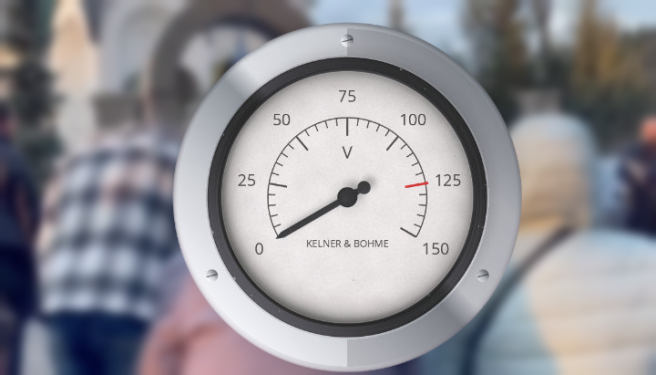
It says 0 V
